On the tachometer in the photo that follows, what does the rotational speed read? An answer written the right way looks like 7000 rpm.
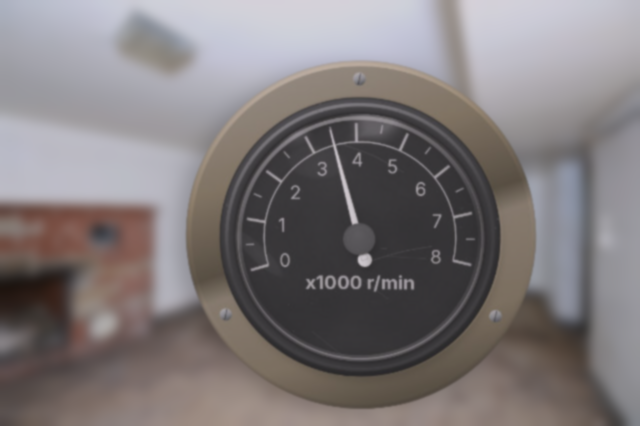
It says 3500 rpm
